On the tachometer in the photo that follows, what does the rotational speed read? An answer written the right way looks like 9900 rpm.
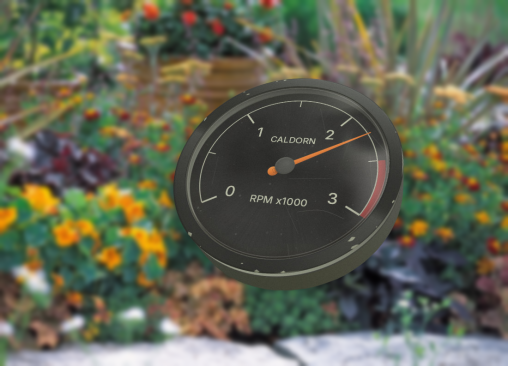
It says 2250 rpm
